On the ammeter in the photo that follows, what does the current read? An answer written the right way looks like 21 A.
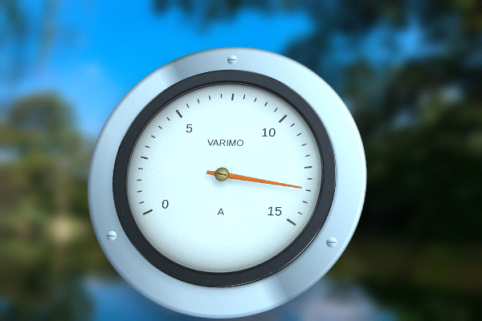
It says 13.5 A
